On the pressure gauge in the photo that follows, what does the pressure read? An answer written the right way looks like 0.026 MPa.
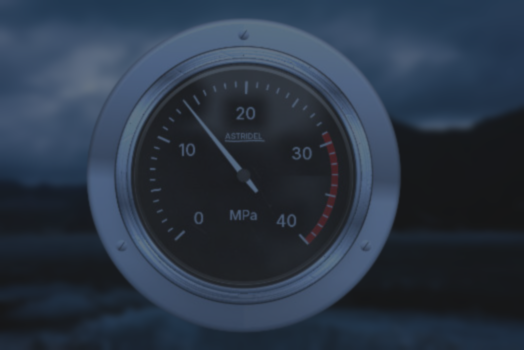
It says 14 MPa
